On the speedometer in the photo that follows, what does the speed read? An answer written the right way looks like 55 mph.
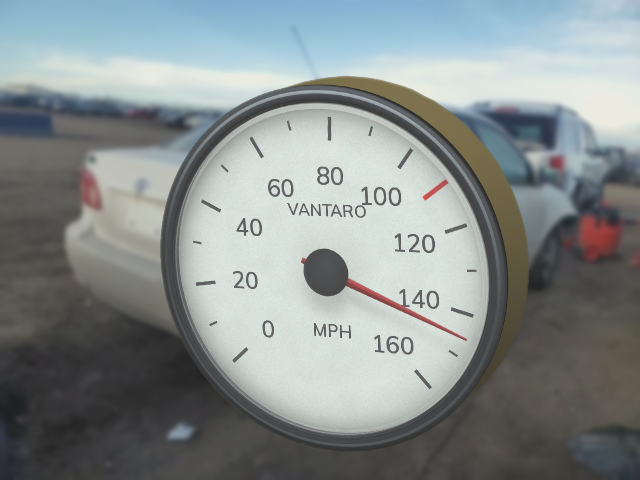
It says 145 mph
